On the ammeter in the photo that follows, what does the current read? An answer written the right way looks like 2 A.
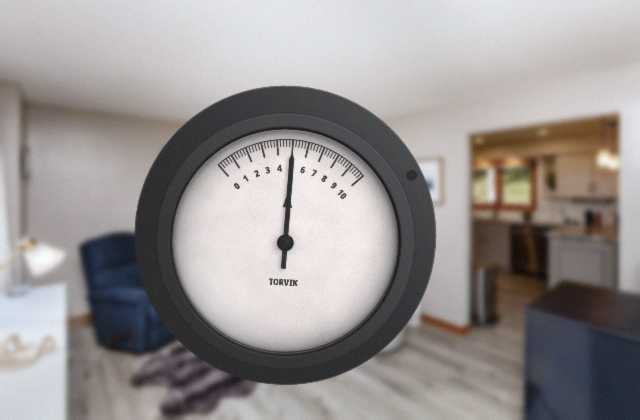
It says 5 A
